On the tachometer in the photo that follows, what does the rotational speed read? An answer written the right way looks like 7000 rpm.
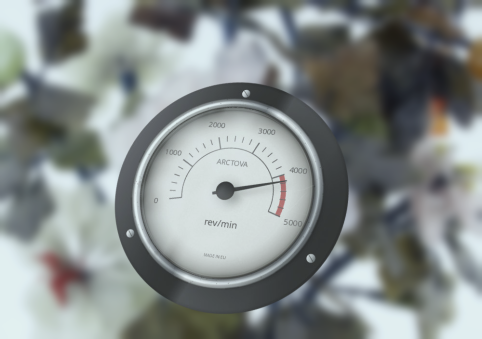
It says 4200 rpm
